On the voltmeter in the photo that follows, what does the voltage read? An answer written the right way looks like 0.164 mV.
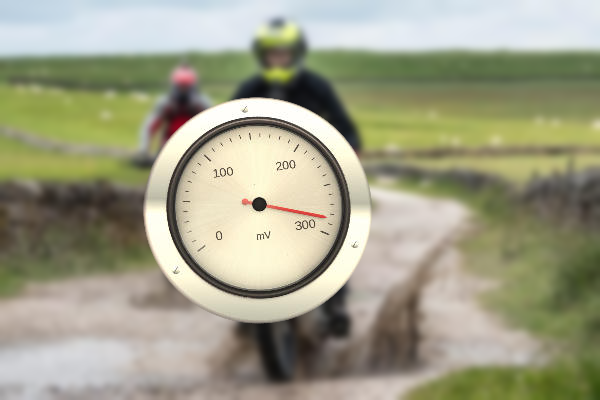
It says 285 mV
